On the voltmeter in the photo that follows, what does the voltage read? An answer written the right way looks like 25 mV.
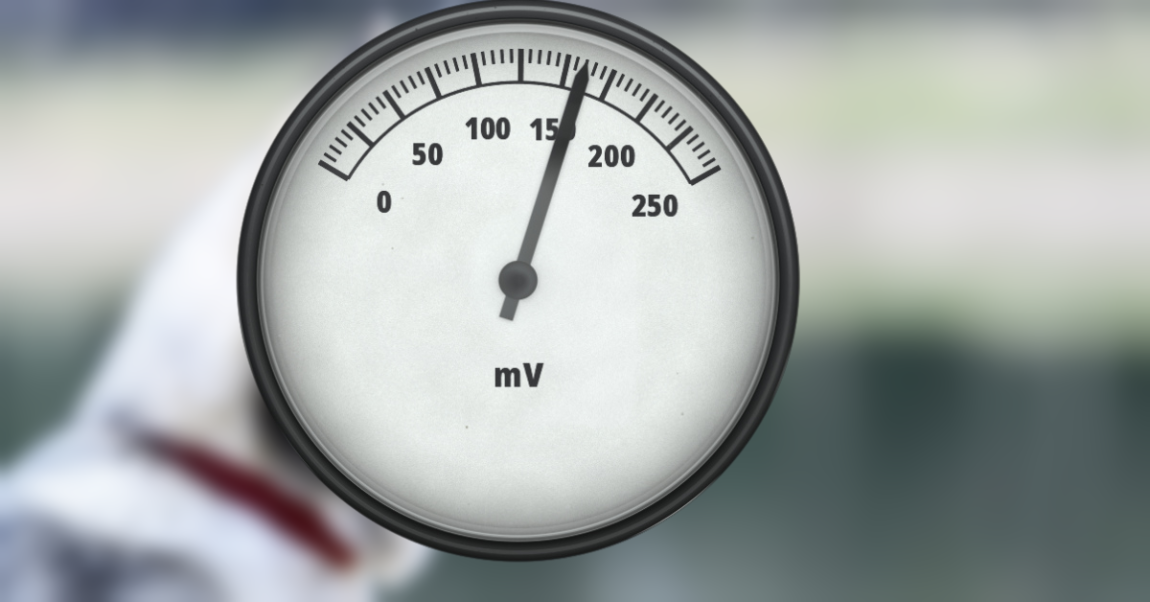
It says 160 mV
